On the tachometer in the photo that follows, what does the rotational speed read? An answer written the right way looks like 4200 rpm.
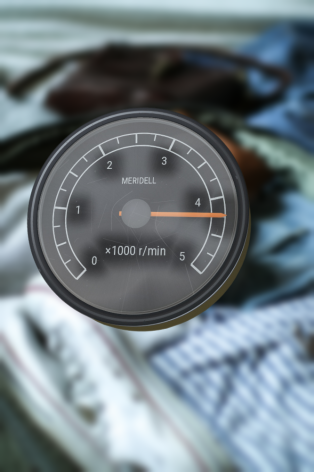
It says 4250 rpm
